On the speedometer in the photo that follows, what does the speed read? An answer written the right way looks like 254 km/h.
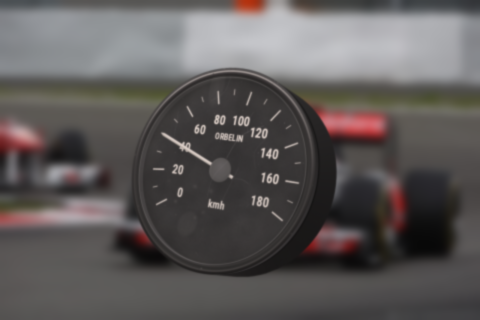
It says 40 km/h
